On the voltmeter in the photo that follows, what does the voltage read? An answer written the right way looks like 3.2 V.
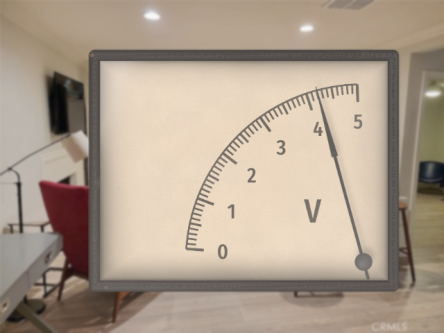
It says 4.2 V
